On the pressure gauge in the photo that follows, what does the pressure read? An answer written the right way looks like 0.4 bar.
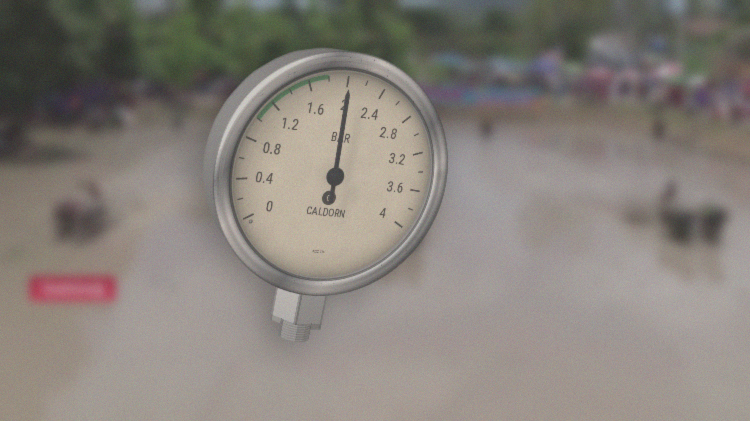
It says 2 bar
